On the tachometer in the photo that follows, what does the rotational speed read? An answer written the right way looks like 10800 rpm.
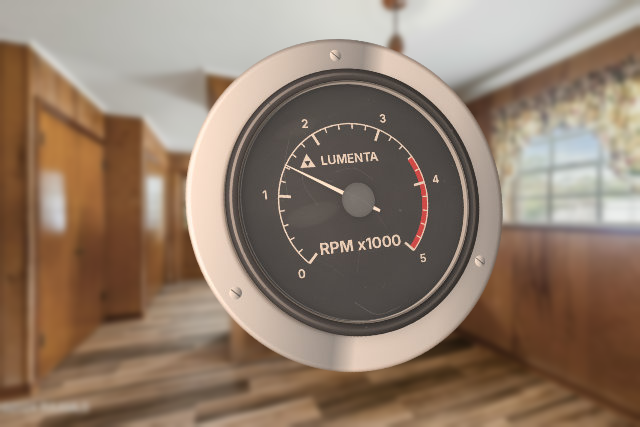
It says 1400 rpm
